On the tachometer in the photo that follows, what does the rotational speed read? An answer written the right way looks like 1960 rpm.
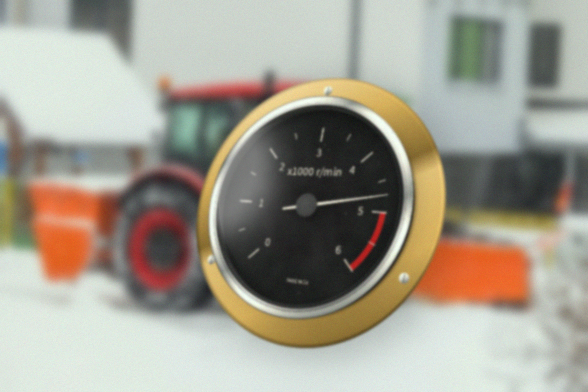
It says 4750 rpm
